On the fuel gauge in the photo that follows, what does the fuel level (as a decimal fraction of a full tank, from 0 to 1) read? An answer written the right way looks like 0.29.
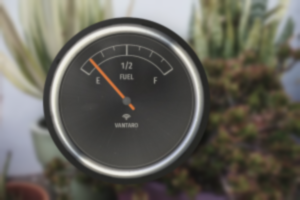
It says 0.125
